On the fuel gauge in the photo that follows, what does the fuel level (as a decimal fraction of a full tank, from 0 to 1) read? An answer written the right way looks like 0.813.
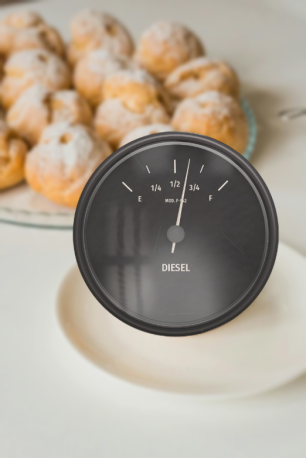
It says 0.625
